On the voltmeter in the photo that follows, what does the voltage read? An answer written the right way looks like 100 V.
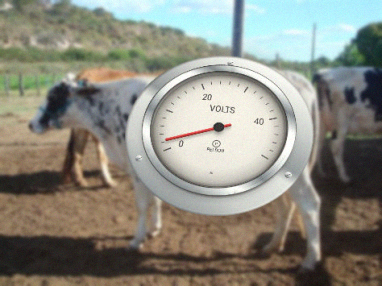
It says 2 V
